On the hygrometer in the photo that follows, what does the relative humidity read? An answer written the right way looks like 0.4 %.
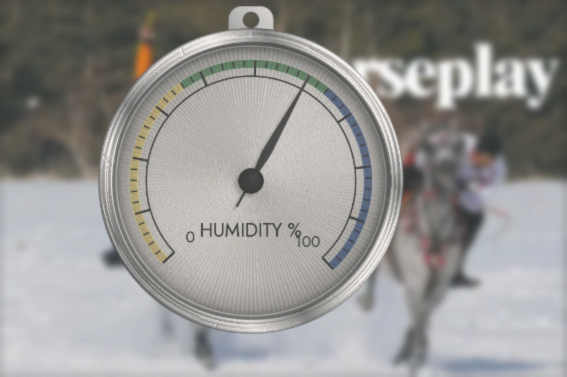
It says 60 %
